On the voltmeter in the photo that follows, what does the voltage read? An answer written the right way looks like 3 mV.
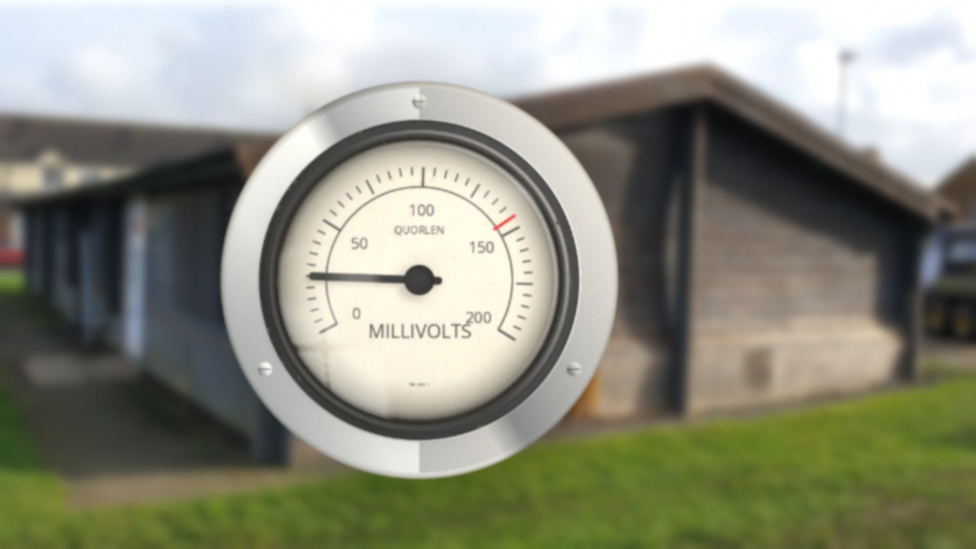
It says 25 mV
